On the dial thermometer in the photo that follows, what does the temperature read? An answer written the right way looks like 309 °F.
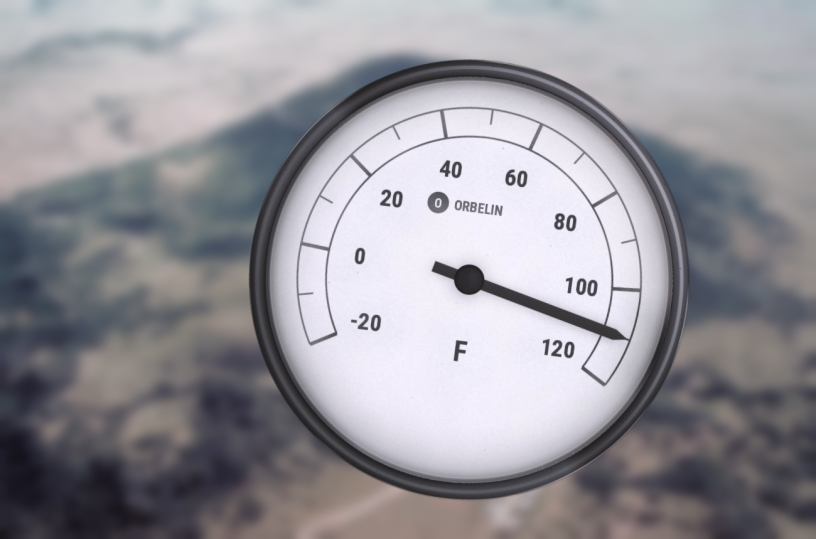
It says 110 °F
